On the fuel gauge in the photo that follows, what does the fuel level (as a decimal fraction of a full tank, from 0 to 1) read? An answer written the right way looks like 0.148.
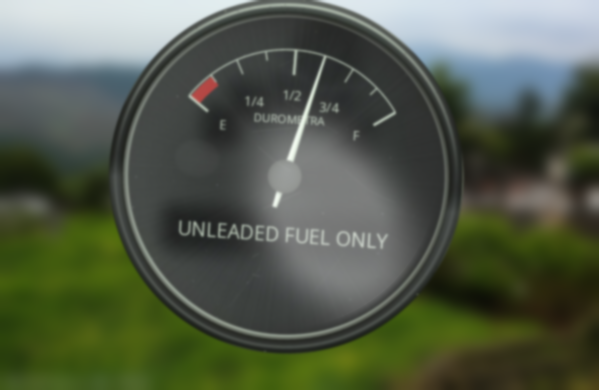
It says 0.625
